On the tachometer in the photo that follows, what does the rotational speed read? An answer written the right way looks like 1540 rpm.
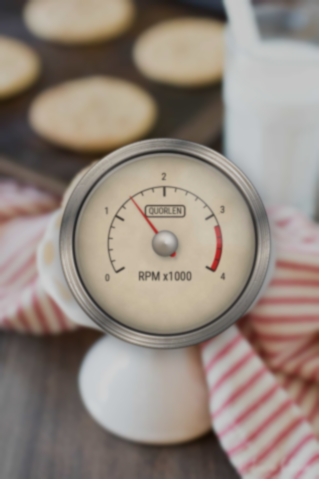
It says 1400 rpm
